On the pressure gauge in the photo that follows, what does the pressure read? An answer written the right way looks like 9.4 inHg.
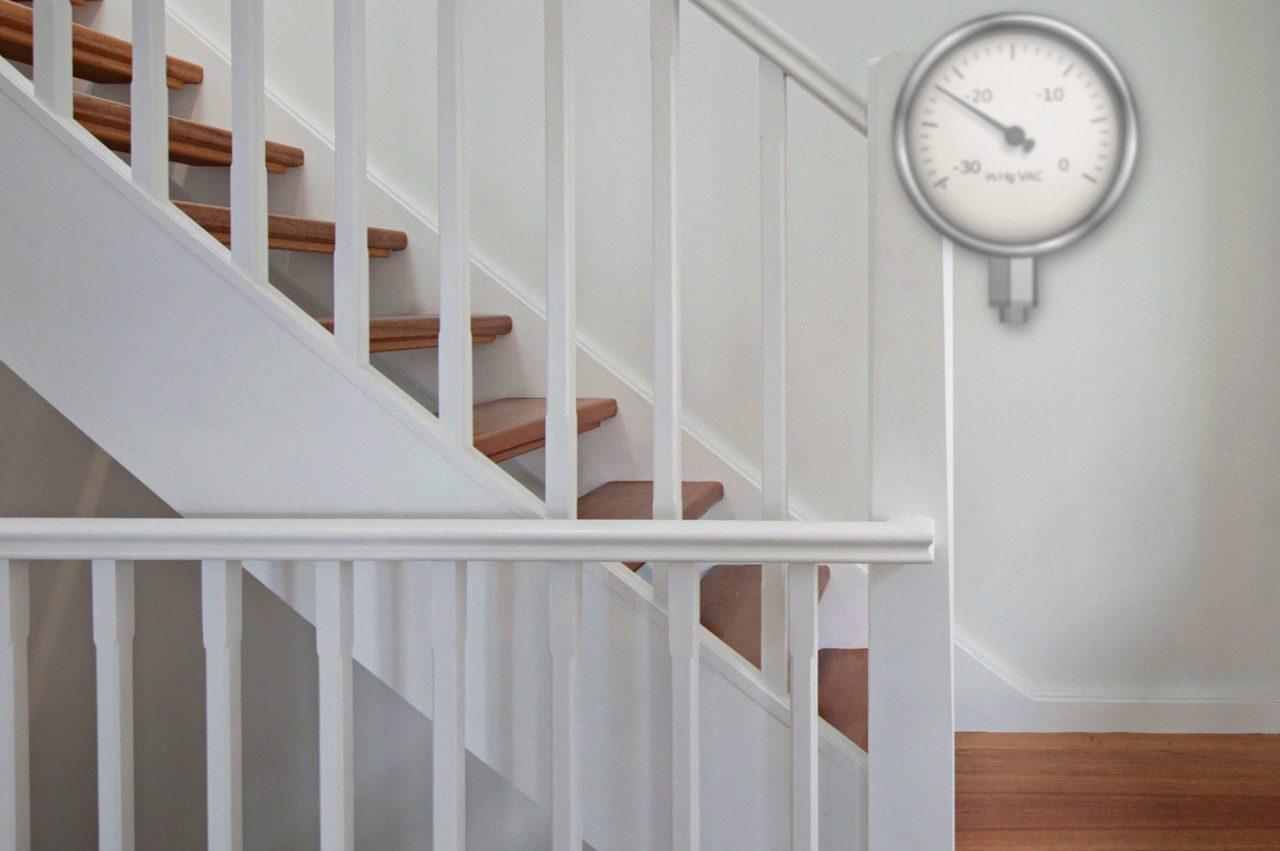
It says -22 inHg
